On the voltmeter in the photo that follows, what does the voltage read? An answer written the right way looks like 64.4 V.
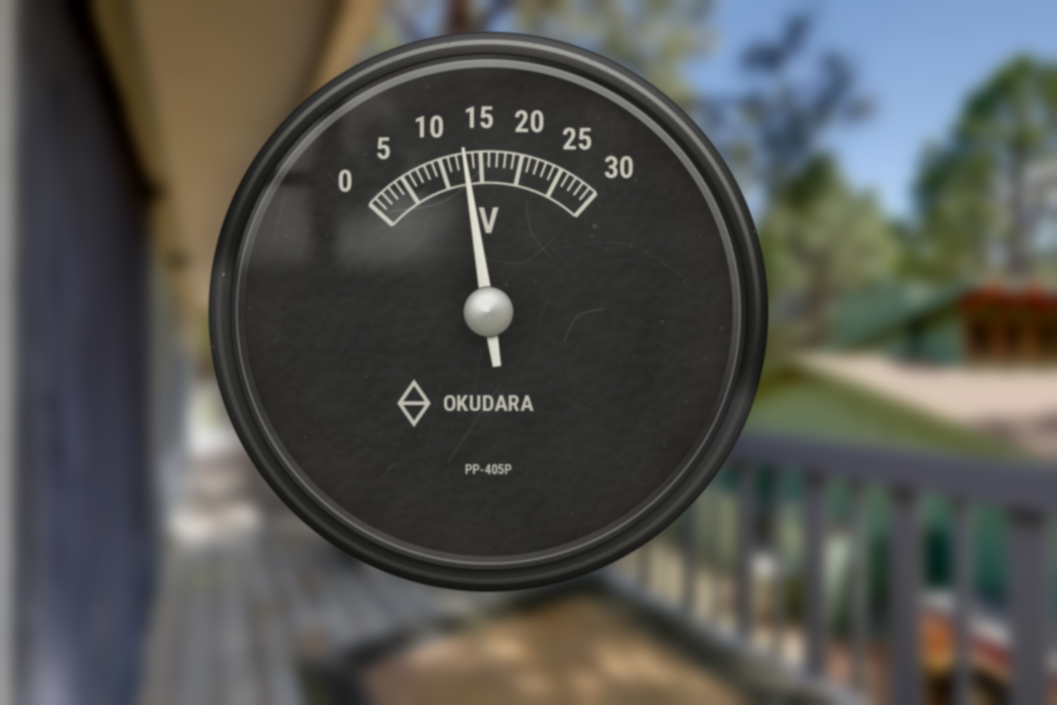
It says 13 V
